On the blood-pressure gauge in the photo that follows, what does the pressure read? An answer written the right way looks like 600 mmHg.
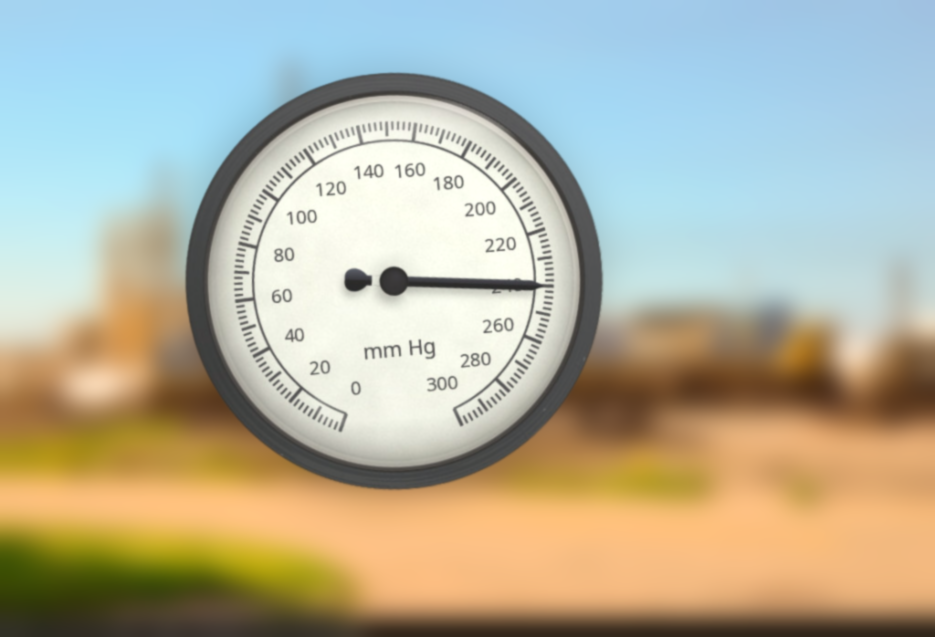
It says 240 mmHg
